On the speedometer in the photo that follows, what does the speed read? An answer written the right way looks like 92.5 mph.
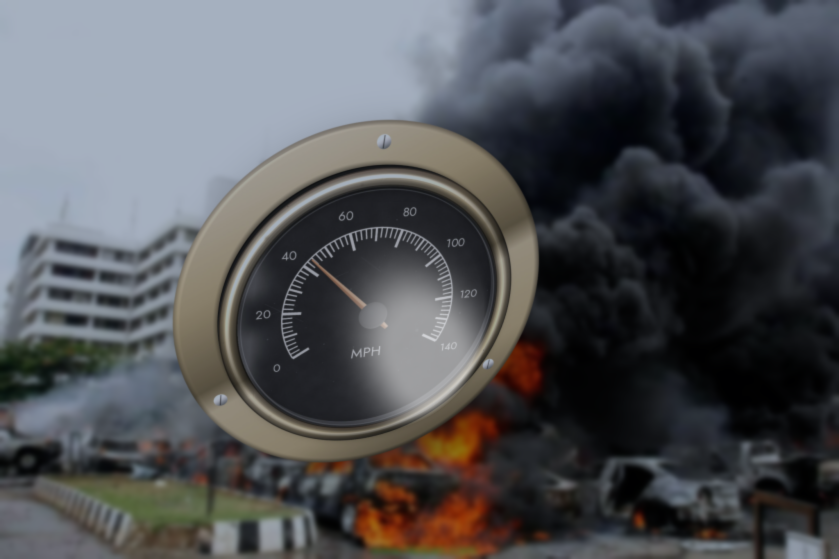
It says 44 mph
